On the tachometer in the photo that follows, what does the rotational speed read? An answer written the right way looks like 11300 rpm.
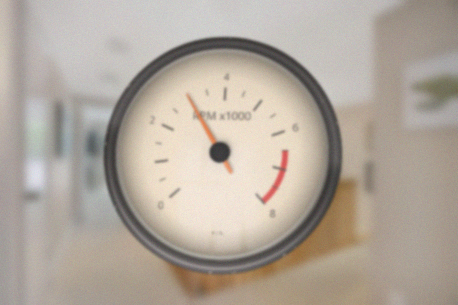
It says 3000 rpm
